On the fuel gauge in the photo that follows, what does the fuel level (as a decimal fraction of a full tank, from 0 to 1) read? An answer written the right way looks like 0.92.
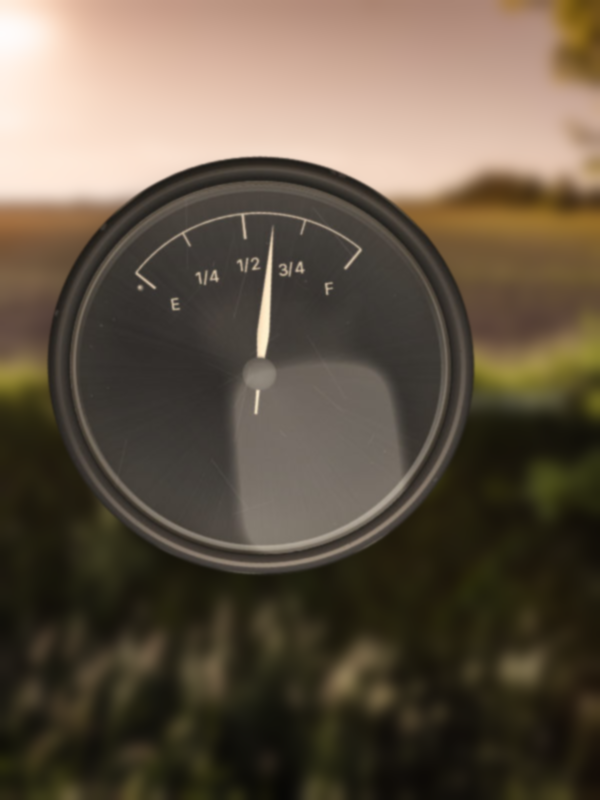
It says 0.625
